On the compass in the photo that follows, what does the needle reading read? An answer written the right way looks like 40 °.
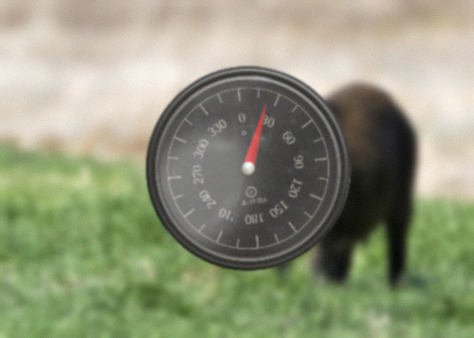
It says 22.5 °
